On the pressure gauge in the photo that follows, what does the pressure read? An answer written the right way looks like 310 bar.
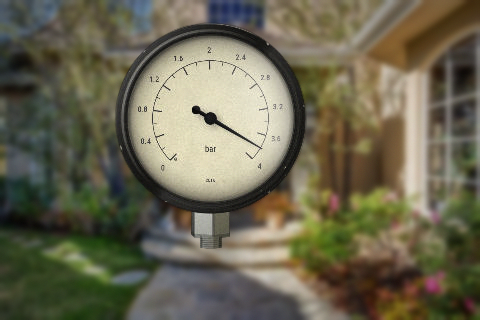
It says 3.8 bar
